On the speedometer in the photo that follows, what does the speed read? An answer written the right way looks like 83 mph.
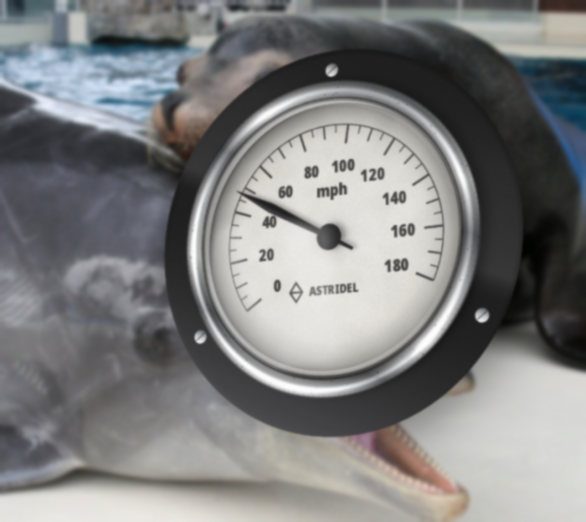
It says 47.5 mph
